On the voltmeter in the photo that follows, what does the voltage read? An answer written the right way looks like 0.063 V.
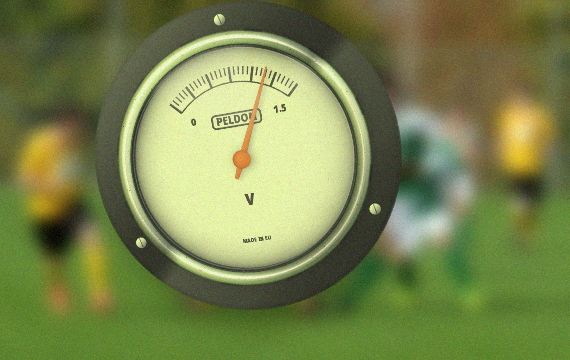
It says 1.15 V
